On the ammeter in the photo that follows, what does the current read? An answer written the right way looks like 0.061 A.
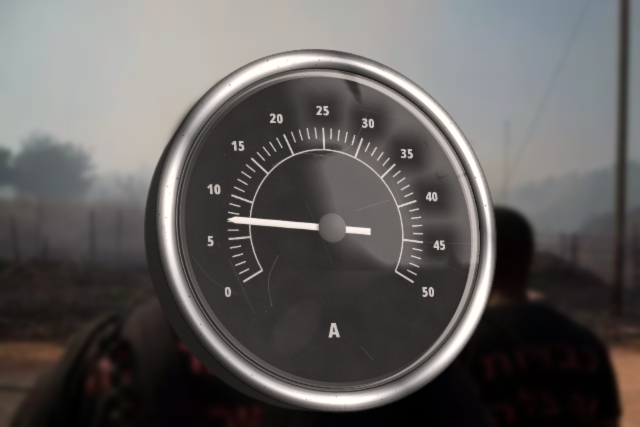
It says 7 A
